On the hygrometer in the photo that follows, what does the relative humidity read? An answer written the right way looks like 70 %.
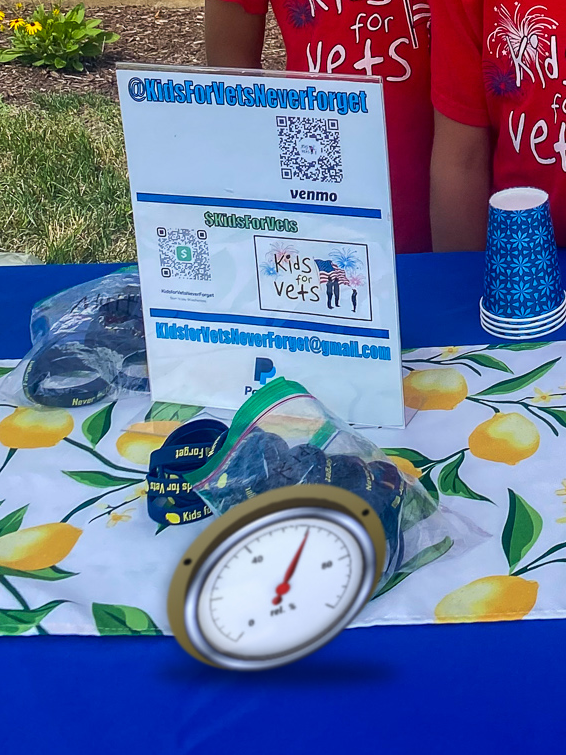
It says 60 %
